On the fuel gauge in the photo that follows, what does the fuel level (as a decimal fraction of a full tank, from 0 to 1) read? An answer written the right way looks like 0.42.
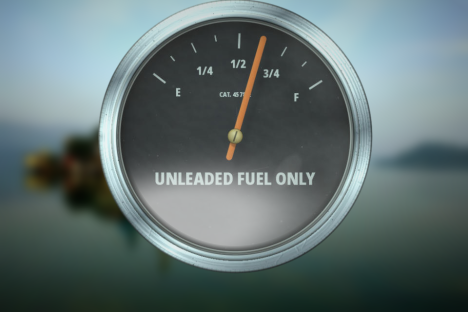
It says 0.625
